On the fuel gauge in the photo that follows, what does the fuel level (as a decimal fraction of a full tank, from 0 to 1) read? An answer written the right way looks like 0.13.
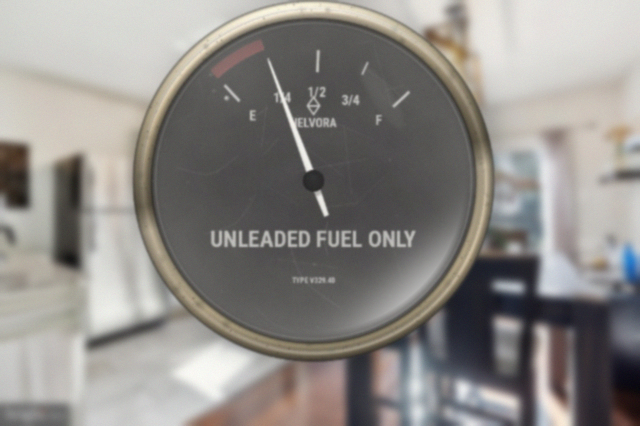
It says 0.25
